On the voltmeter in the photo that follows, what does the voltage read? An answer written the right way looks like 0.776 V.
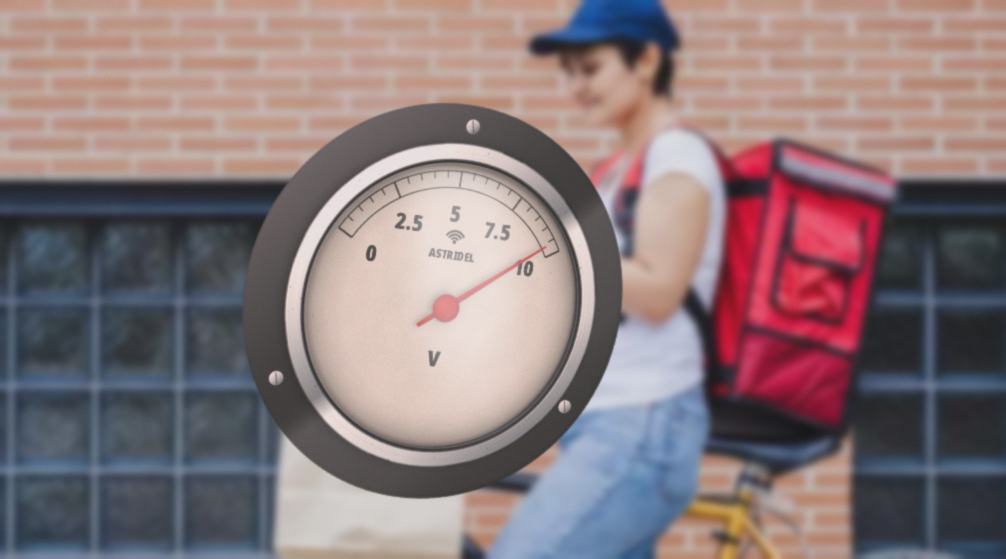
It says 9.5 V
